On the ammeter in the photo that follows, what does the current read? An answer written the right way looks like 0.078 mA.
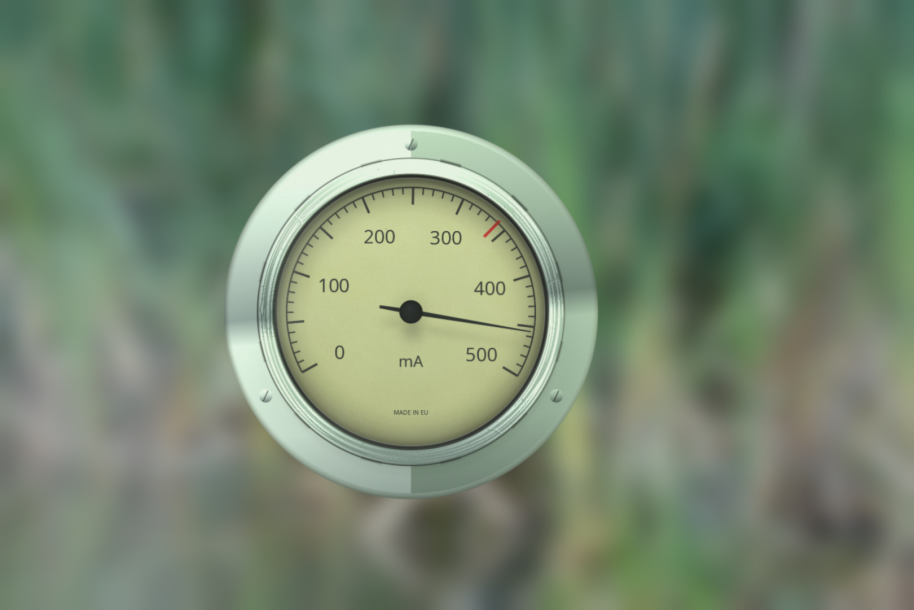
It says 455 mA
